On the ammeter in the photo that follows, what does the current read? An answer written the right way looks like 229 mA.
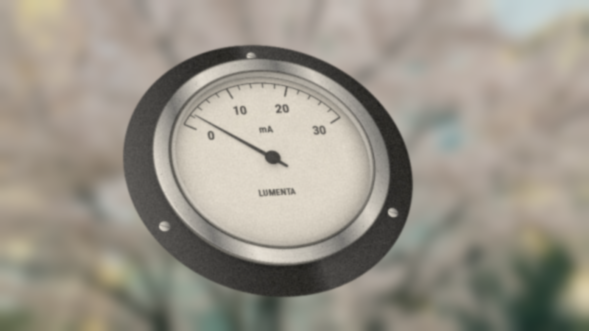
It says 2 mA
